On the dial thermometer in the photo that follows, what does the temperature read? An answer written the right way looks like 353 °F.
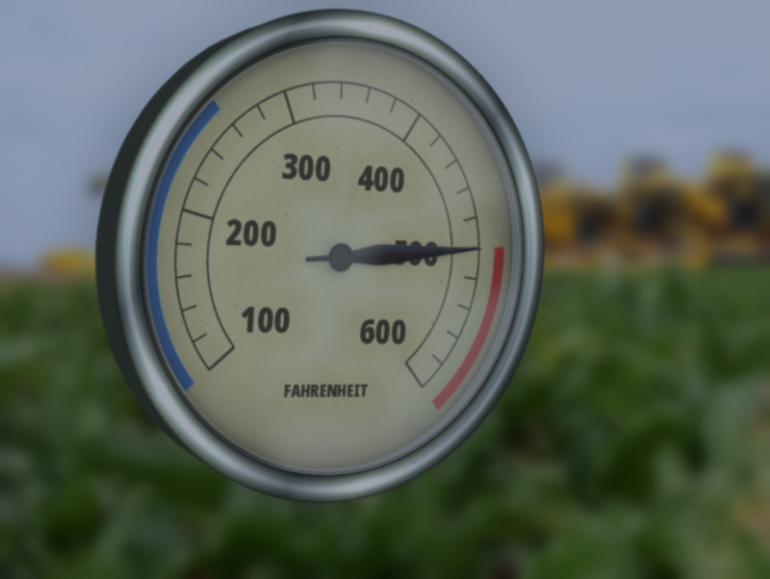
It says 500 °F
